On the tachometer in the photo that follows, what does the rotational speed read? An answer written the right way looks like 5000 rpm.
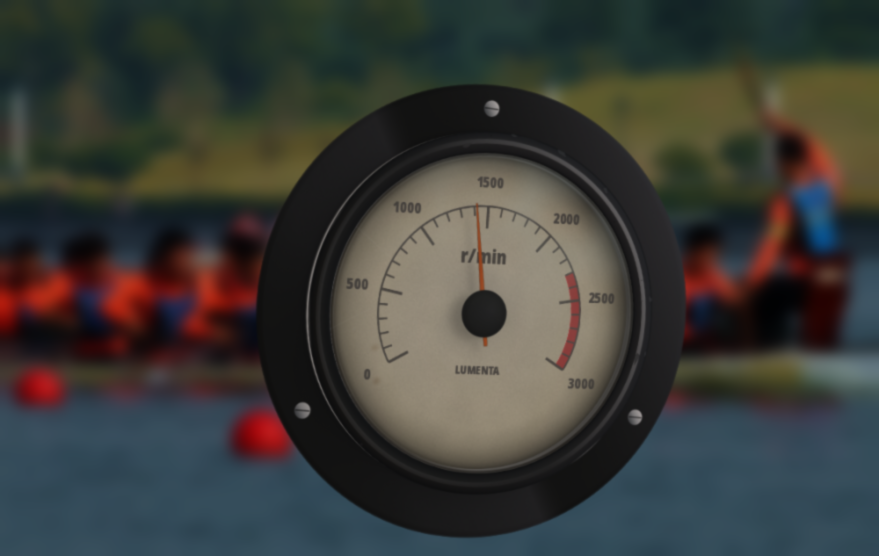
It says 1400 rpm
